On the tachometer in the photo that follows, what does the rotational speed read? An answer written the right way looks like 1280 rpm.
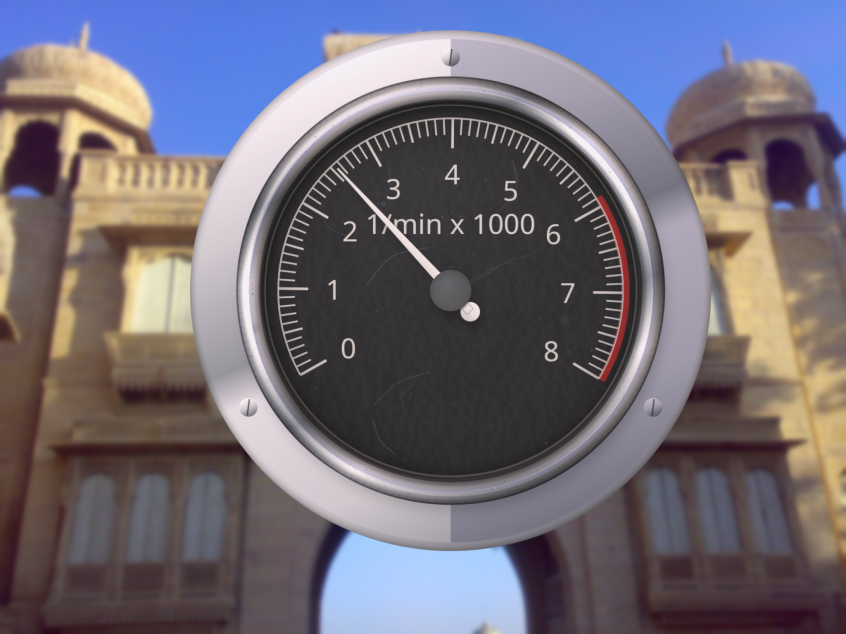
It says 2550 rpm
